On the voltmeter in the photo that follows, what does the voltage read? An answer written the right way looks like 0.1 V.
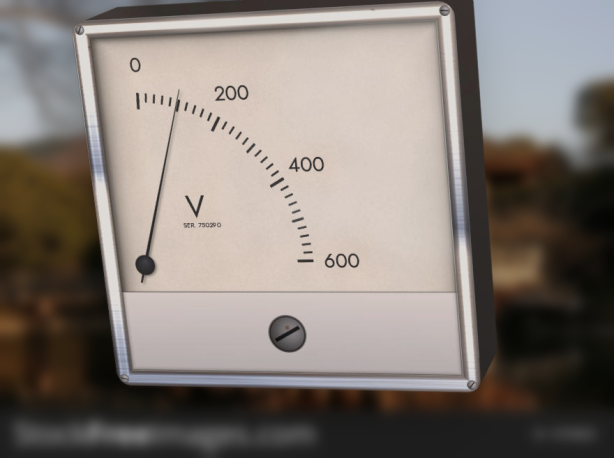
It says 100 V
